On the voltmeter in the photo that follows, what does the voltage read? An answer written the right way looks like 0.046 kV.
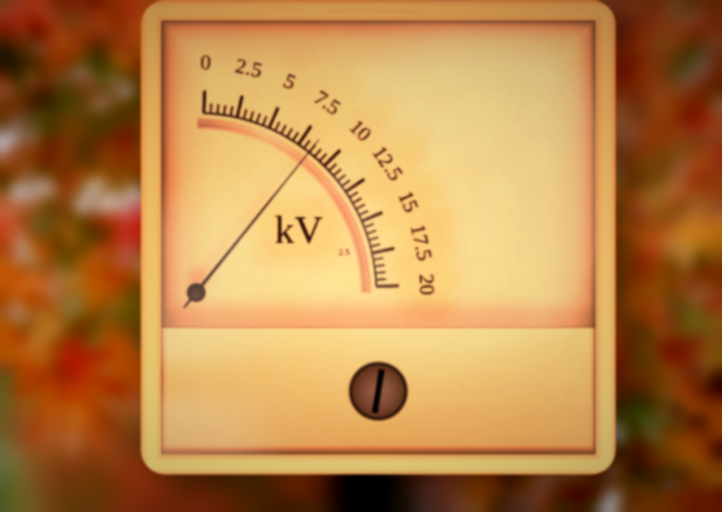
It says 8.5 kV
